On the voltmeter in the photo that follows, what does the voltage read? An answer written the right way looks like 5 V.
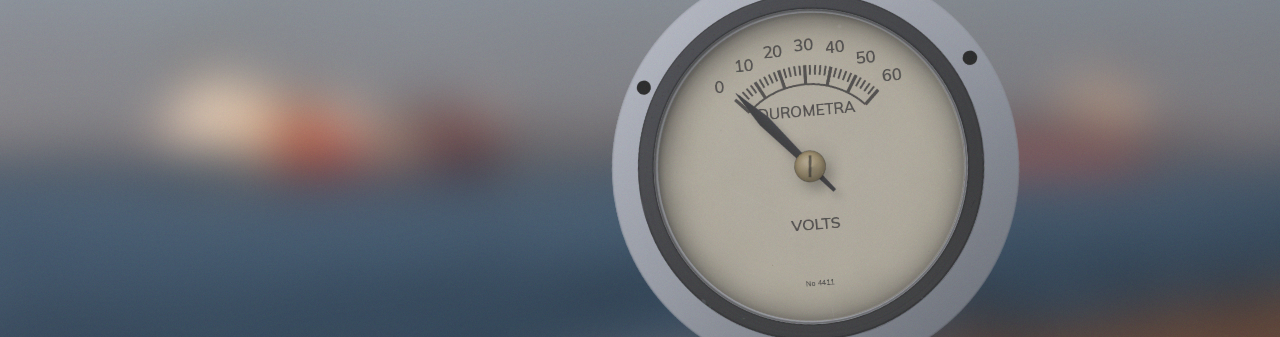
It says 2 V
